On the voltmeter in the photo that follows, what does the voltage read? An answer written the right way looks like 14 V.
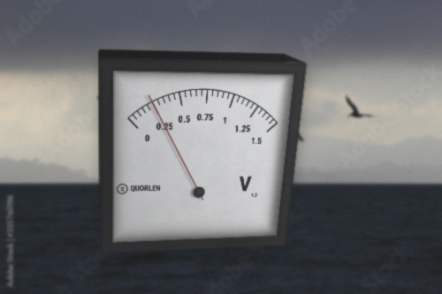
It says 0.25 V
